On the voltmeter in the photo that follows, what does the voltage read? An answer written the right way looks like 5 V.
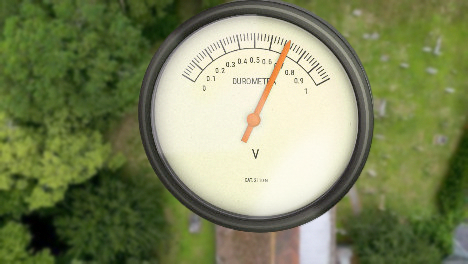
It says 0.7 V
